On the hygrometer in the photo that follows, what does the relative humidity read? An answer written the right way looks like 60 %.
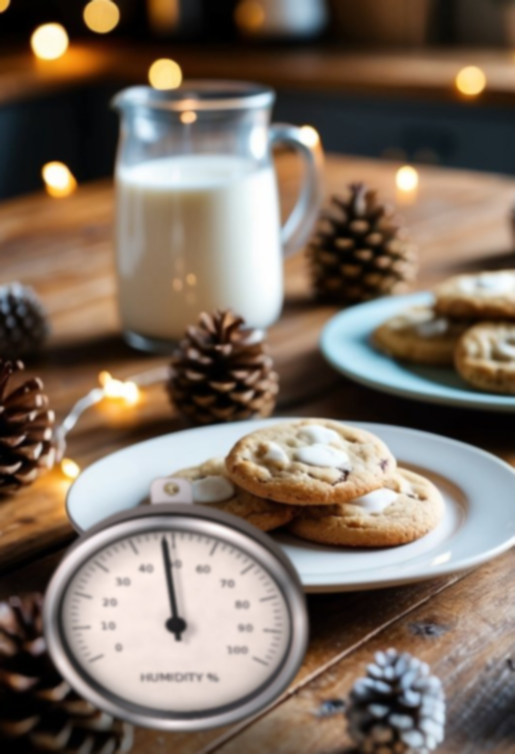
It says 48 %
